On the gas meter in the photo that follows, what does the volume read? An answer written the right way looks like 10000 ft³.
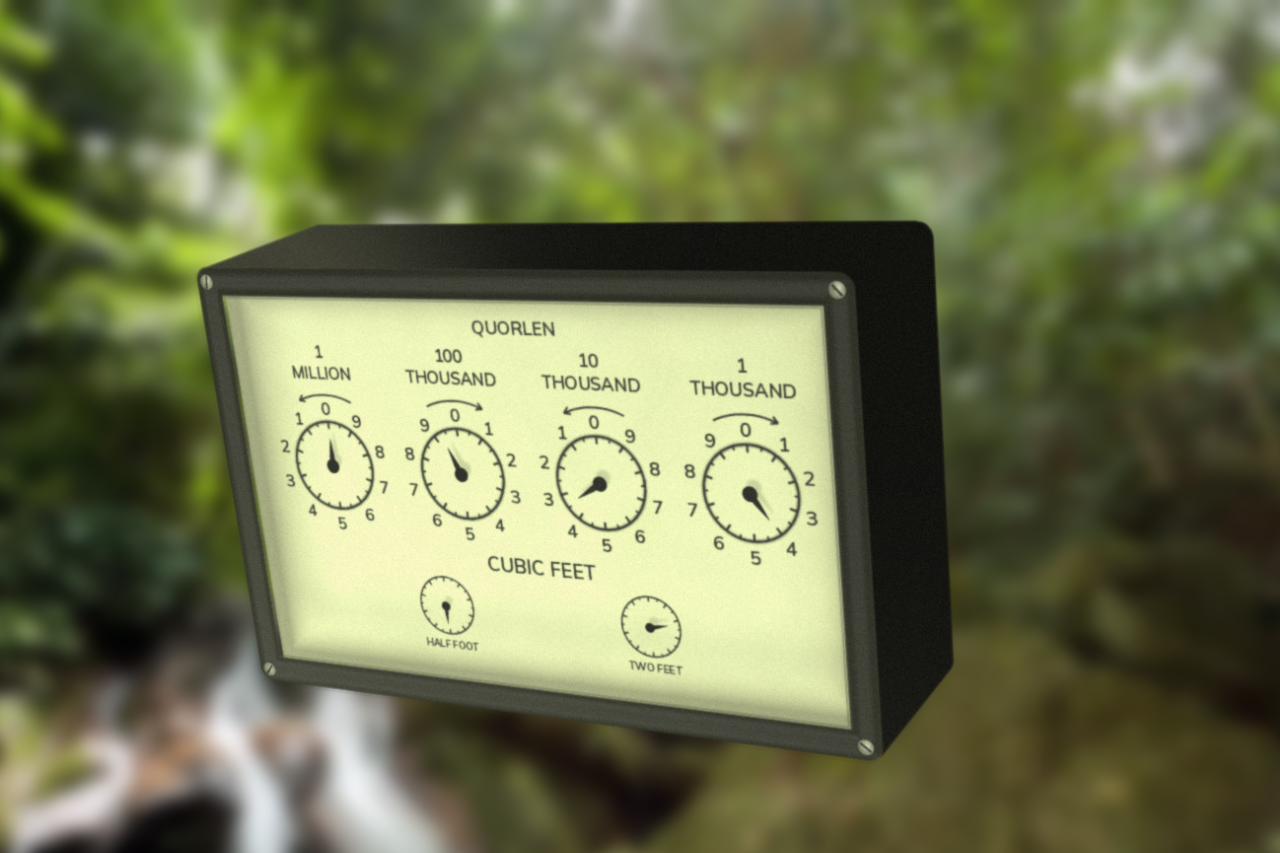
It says 993400 ft³
